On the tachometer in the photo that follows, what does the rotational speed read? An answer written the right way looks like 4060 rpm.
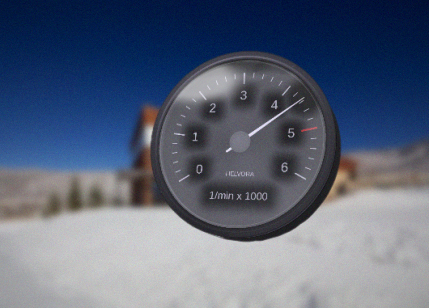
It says 4400 rpm
